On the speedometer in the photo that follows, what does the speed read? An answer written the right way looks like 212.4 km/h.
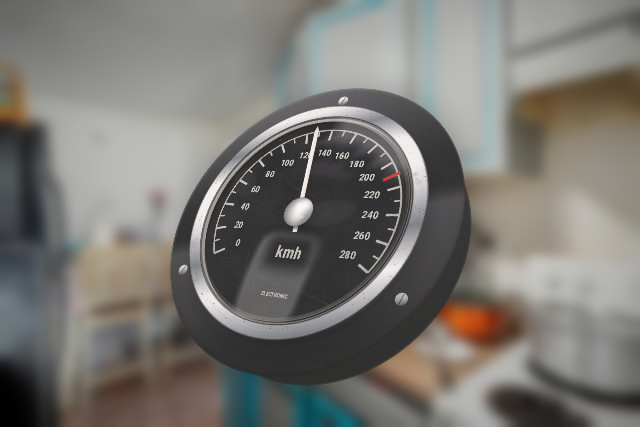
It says 130 km/h
